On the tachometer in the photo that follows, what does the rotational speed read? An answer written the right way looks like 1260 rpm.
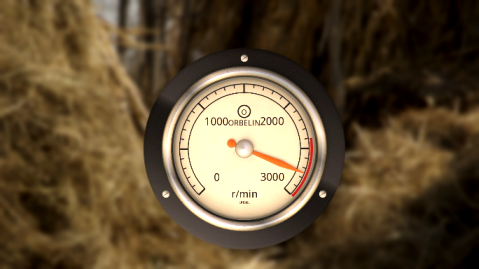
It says 2750 rpm
